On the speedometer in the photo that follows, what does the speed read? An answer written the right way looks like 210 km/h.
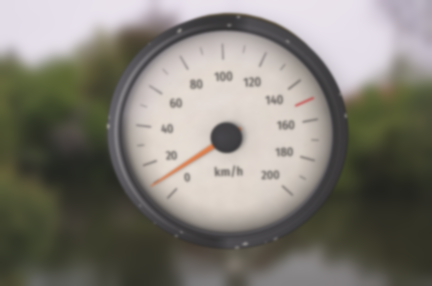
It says 10 km/h
